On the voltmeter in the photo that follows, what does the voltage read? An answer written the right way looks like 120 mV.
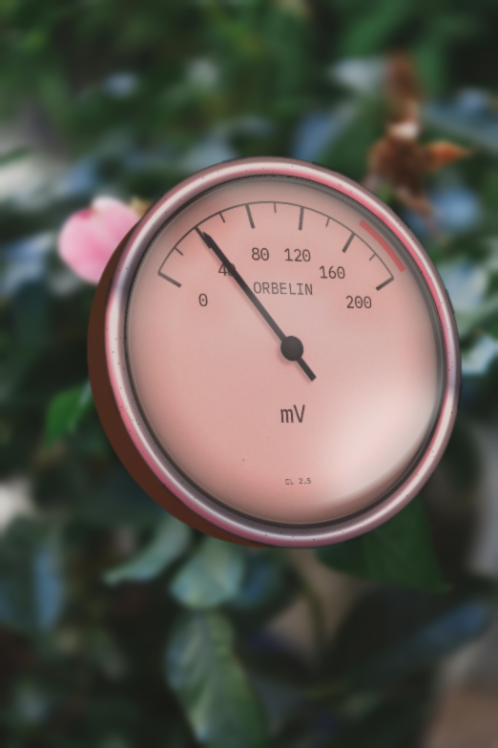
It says 40 mV
